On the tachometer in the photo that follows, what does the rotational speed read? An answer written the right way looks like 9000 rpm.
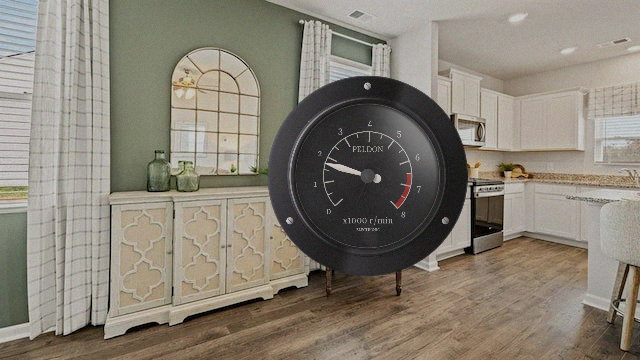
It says 1750 rpm
